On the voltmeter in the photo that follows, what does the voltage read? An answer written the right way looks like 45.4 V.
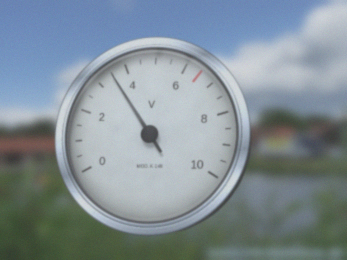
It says 3.5 V
